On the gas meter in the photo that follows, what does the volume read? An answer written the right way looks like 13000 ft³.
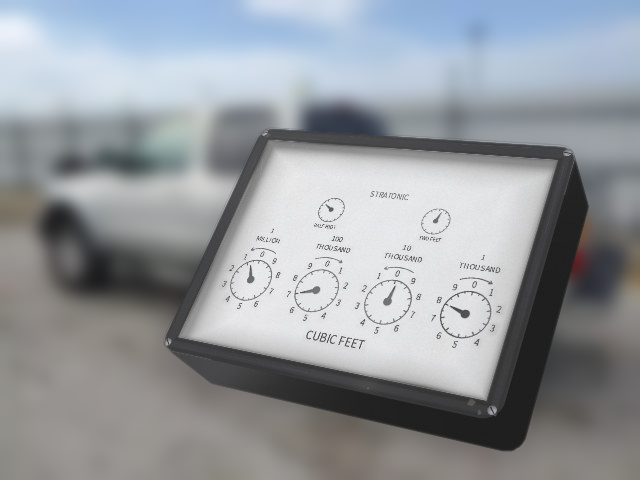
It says 69800 ft³
